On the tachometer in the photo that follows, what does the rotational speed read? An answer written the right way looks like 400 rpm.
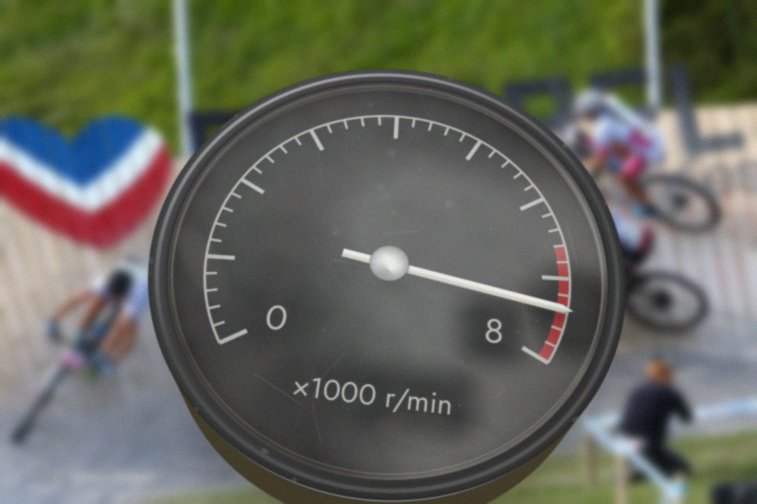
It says 7400 rpm
